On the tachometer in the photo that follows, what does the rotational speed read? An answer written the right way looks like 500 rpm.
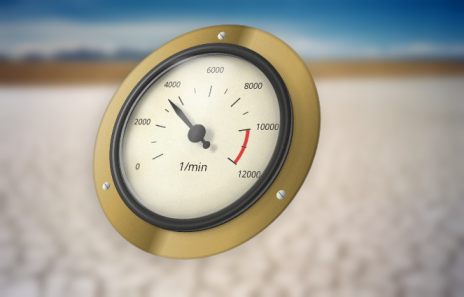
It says 3500 rpm
